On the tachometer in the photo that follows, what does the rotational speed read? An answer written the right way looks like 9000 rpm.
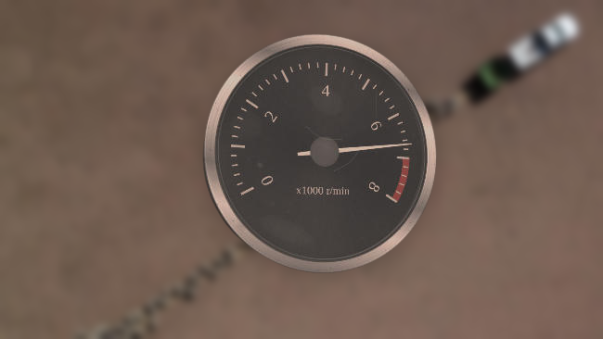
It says 6700 rpm
